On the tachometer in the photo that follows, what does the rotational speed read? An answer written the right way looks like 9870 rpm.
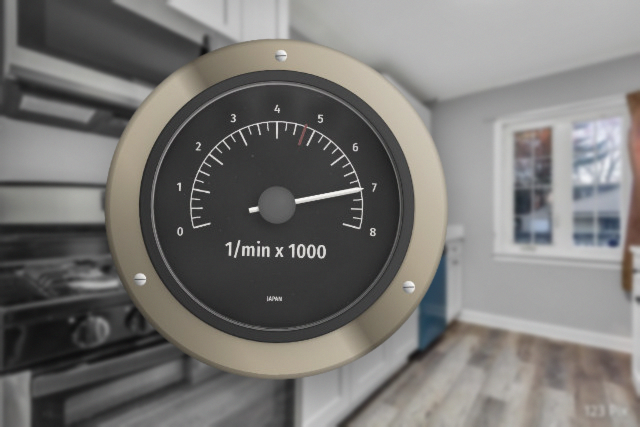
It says 7000 rpm
